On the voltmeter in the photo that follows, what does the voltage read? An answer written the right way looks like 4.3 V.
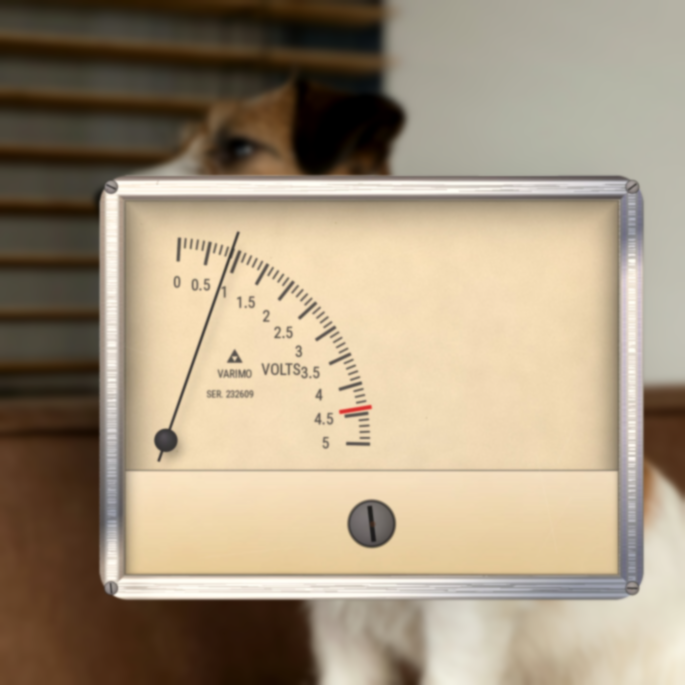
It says 0.9 V
